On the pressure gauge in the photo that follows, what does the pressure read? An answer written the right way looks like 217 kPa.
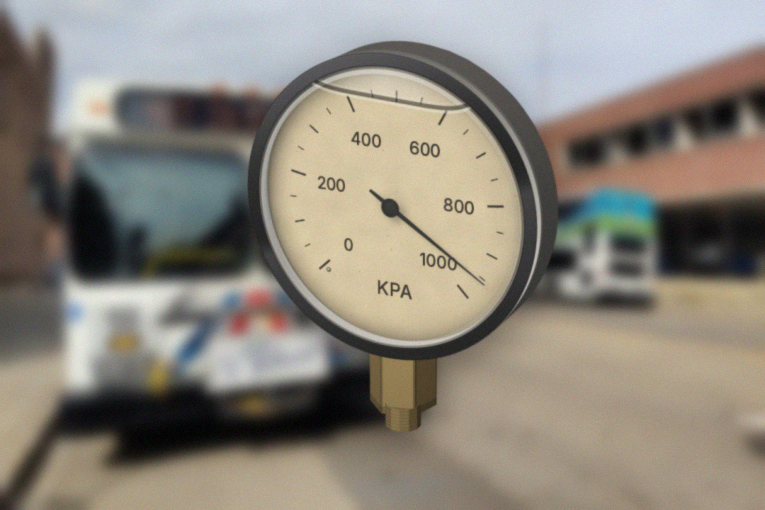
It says 950 kPa
